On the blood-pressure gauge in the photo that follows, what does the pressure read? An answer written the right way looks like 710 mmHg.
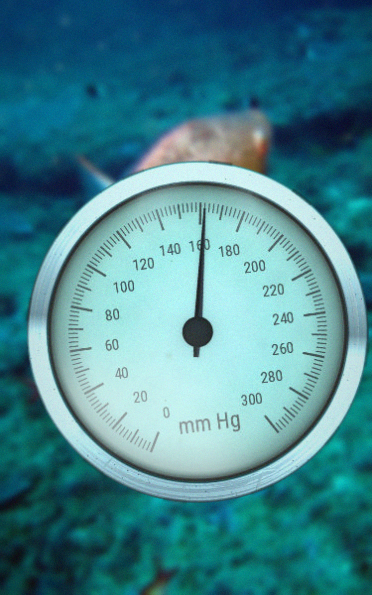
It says 162 mmHg
